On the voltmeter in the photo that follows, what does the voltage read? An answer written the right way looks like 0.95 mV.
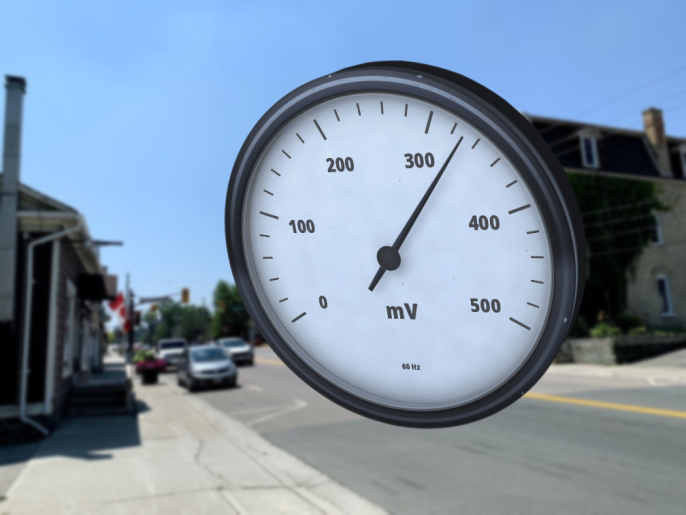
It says 330 mV
